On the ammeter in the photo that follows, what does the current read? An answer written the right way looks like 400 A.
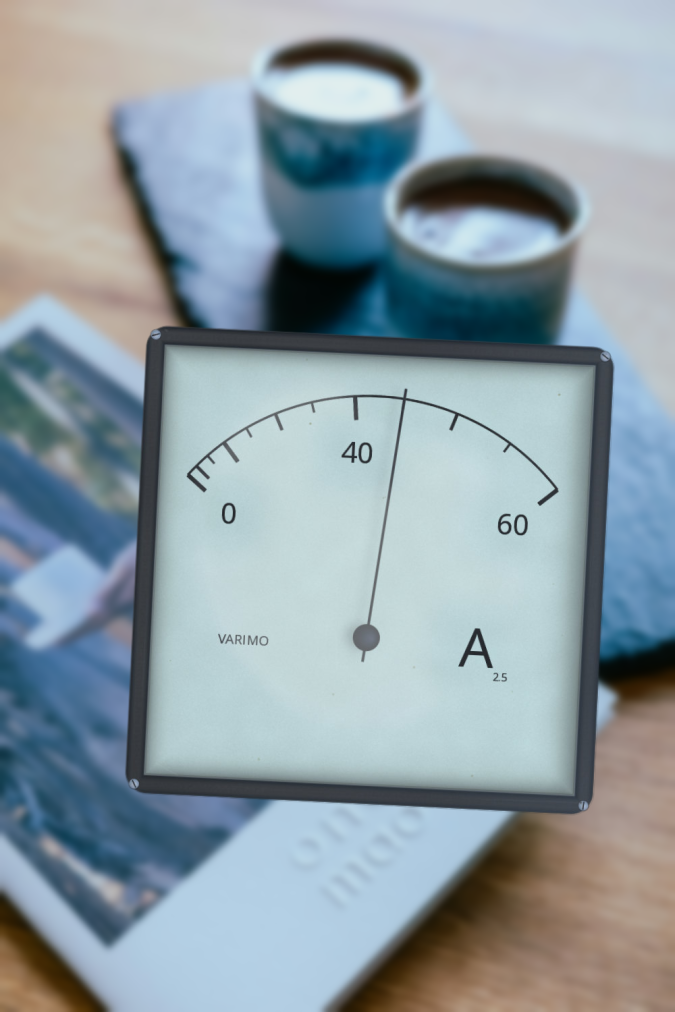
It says 45 A
